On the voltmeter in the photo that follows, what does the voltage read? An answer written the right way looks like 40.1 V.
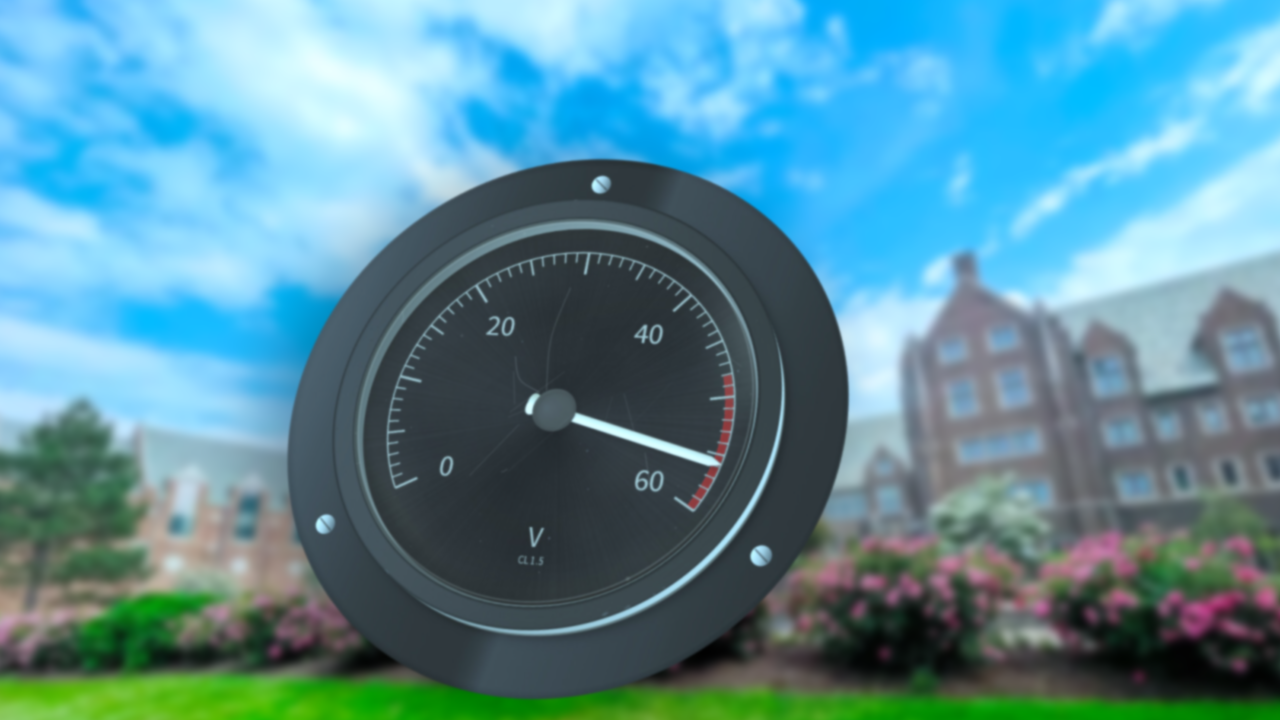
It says 56 V
